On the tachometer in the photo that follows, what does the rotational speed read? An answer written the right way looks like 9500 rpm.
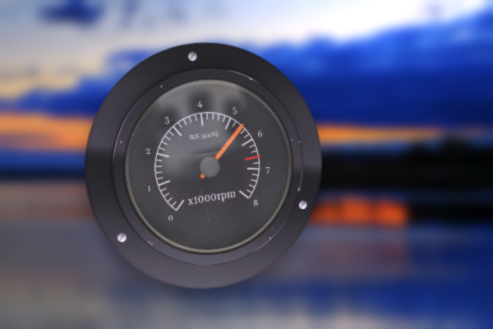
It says 5400 rpm
